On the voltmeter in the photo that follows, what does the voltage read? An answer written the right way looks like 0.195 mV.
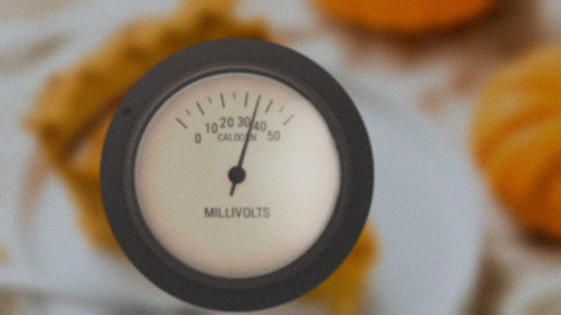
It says 35 mV
